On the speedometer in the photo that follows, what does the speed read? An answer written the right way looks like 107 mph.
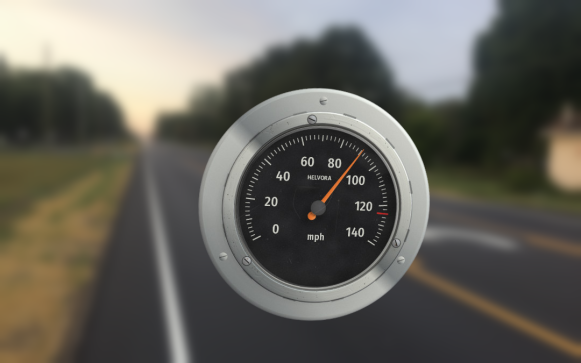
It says 90 mph
